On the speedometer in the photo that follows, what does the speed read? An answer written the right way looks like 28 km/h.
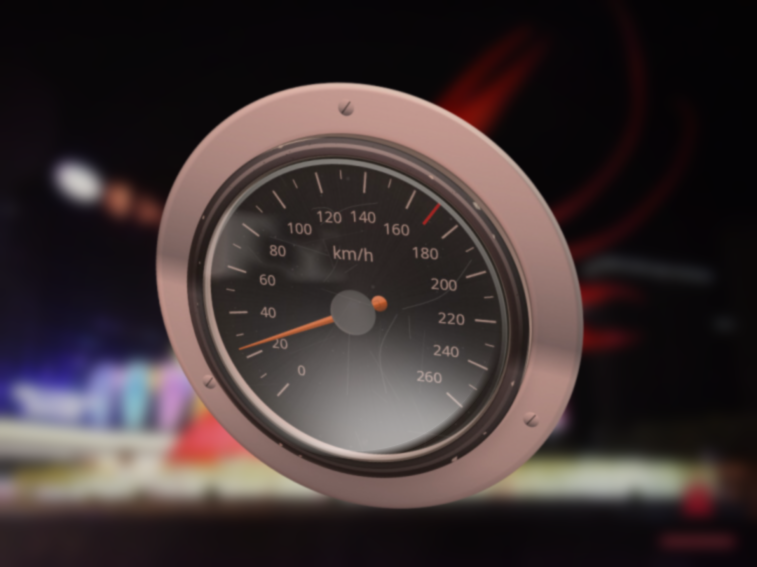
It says 25 km/h
